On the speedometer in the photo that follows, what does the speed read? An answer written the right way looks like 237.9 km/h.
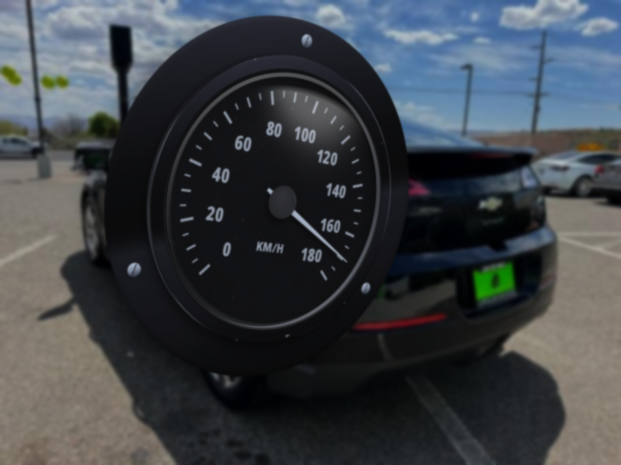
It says 170 km/h
